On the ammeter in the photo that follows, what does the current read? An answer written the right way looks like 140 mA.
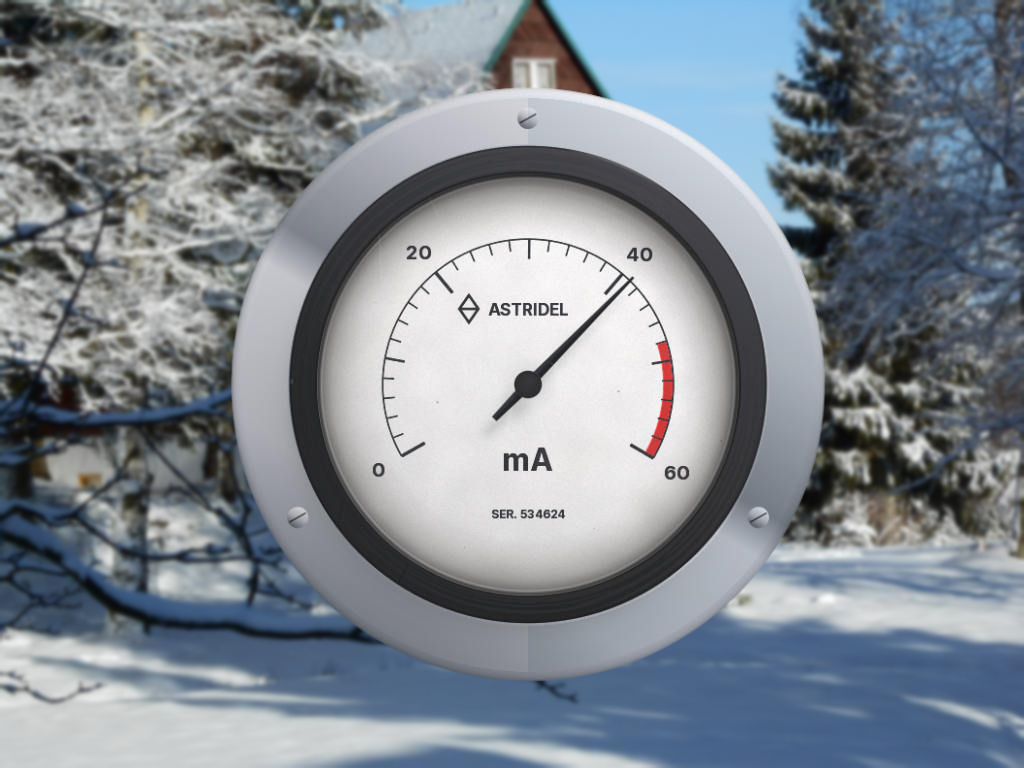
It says 41 mA
